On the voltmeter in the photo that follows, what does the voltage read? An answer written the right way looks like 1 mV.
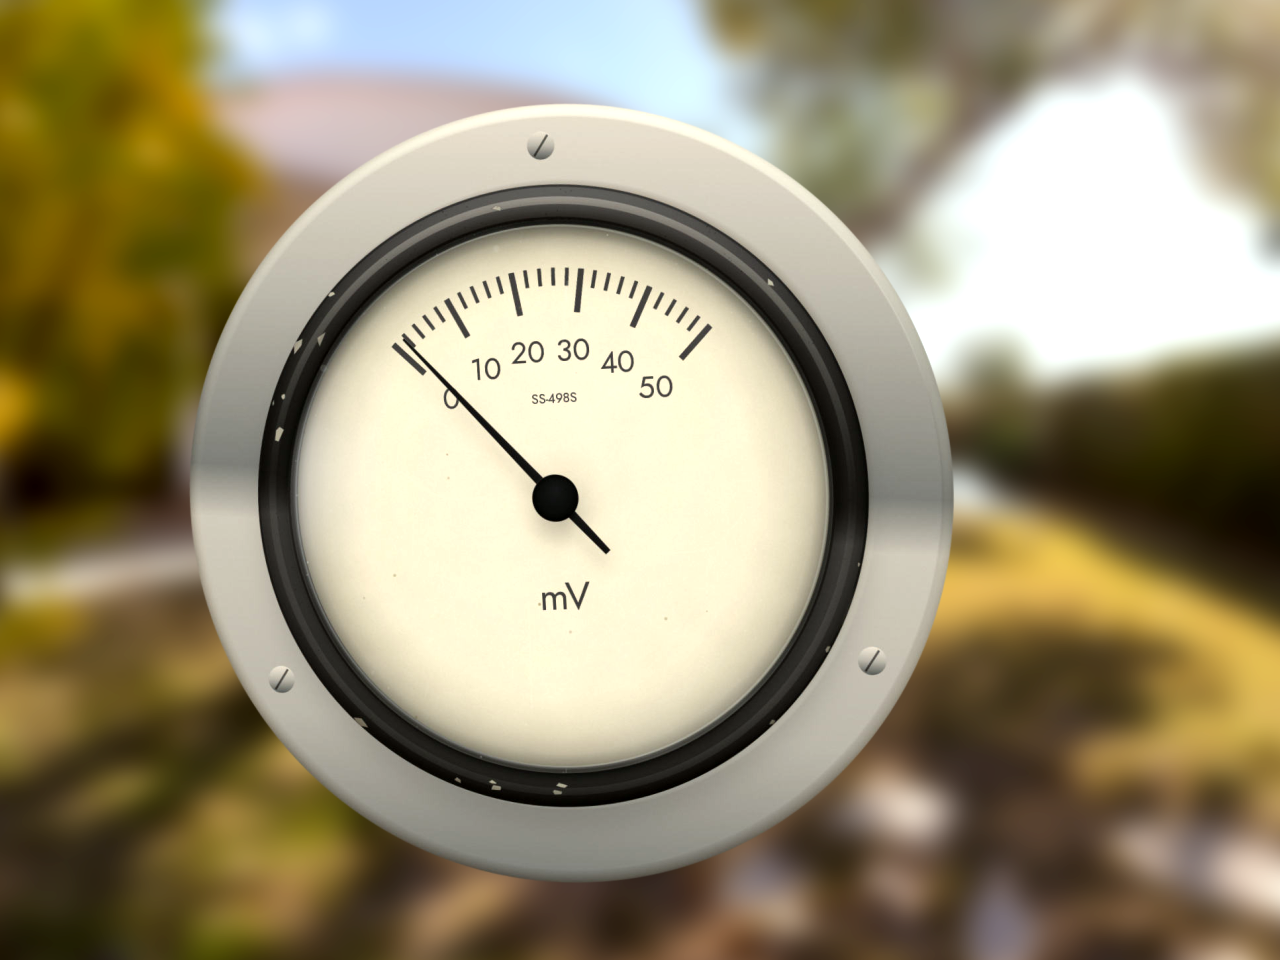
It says 2 mV
